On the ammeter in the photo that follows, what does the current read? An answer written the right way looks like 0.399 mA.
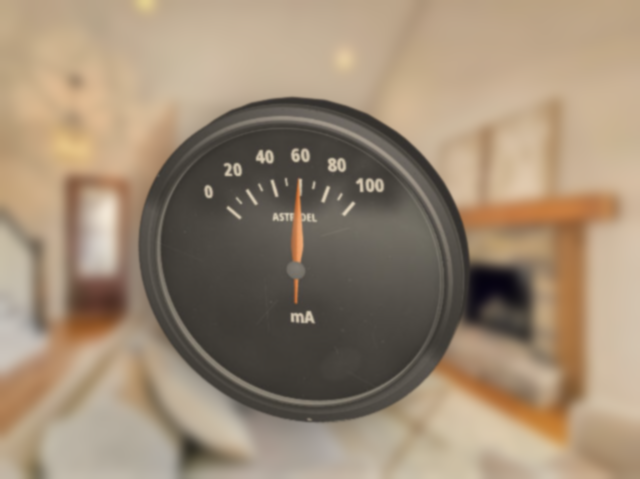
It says 60 mA
